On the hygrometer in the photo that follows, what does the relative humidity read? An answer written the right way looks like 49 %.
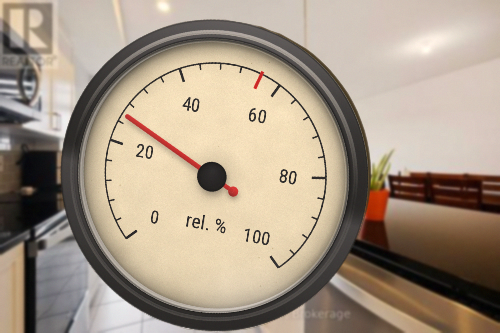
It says 26 %
